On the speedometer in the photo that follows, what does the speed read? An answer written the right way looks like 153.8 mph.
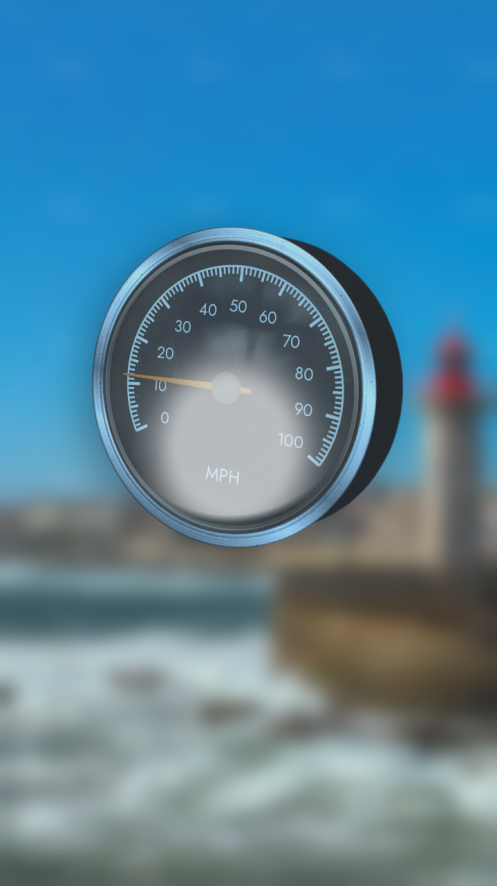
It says 12 mph
